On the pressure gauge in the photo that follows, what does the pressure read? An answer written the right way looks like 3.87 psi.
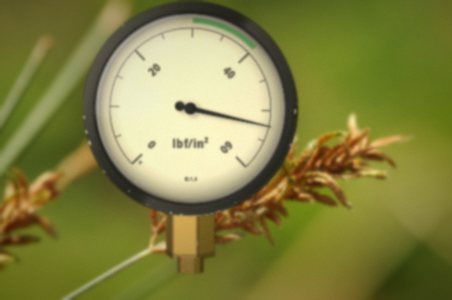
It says 52.5 psi
